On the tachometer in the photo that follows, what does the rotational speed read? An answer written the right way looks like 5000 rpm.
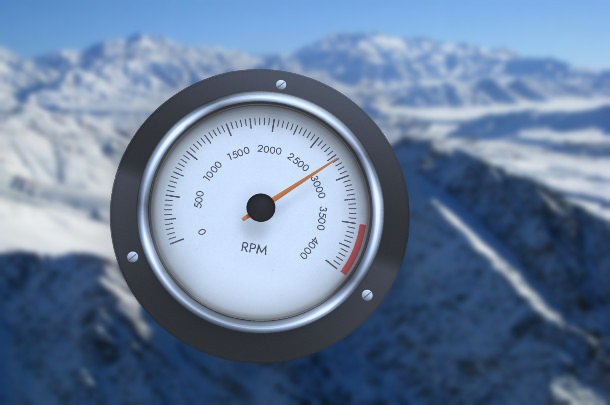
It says 2800 rpm
